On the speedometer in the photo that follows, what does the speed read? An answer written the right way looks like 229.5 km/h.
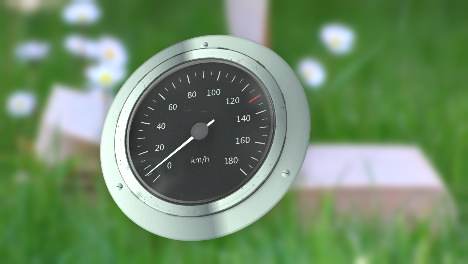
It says 5 km/h
